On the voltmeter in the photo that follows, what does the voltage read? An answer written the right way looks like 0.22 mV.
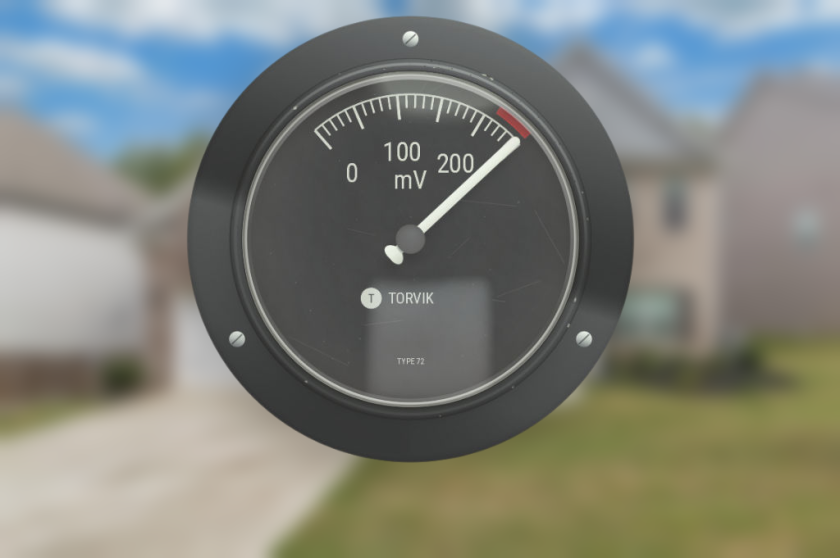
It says 245 mV
